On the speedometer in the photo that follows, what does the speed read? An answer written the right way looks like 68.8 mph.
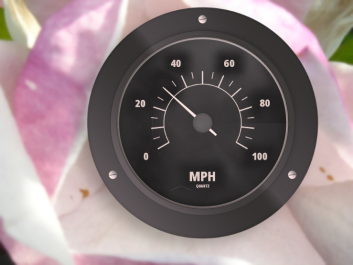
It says 30 mph
